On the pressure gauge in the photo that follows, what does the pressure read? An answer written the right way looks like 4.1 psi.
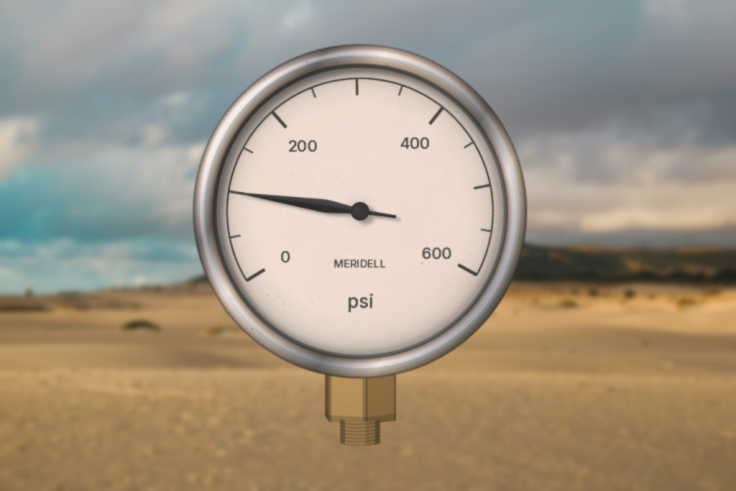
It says 100 psi
